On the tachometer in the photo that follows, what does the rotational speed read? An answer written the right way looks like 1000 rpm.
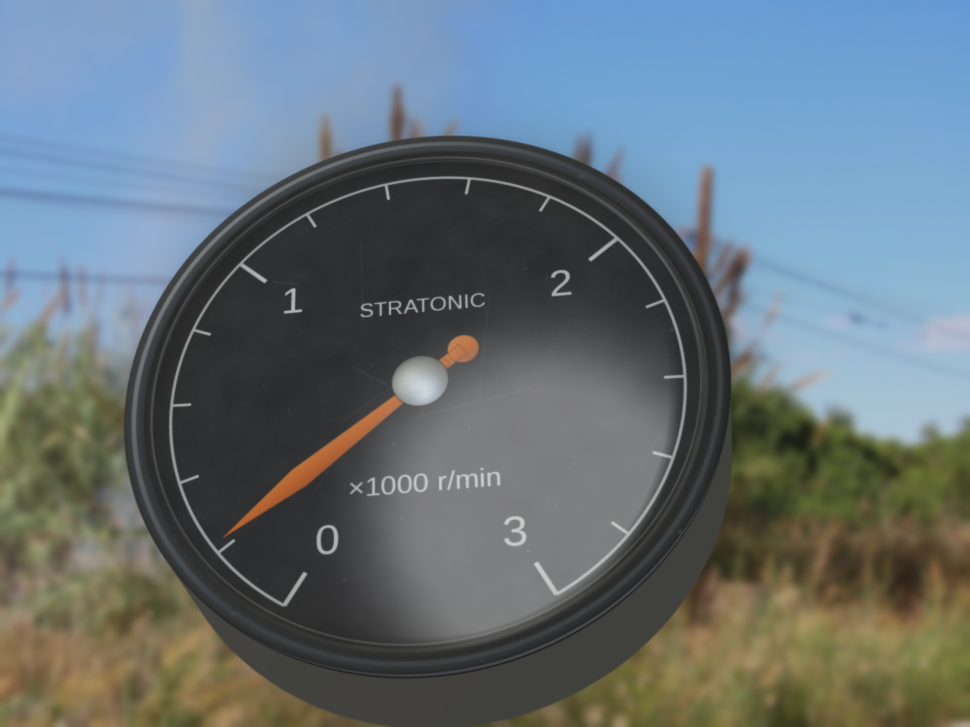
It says 200 rpm
